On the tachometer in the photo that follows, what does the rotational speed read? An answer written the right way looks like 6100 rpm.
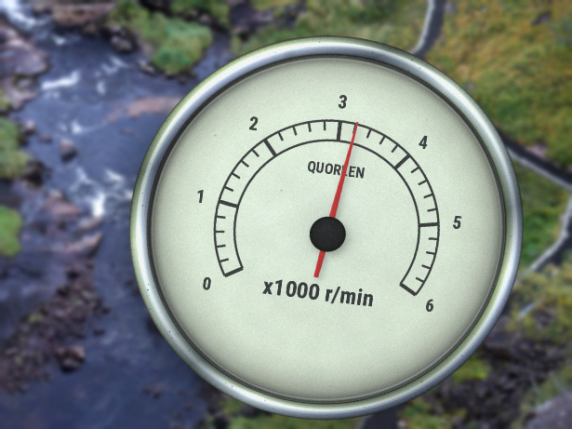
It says 3200 rpm
